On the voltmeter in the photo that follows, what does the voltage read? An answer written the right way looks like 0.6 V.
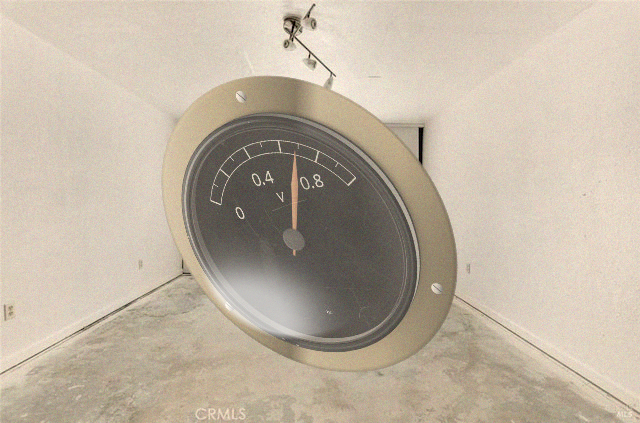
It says 0.7 V
